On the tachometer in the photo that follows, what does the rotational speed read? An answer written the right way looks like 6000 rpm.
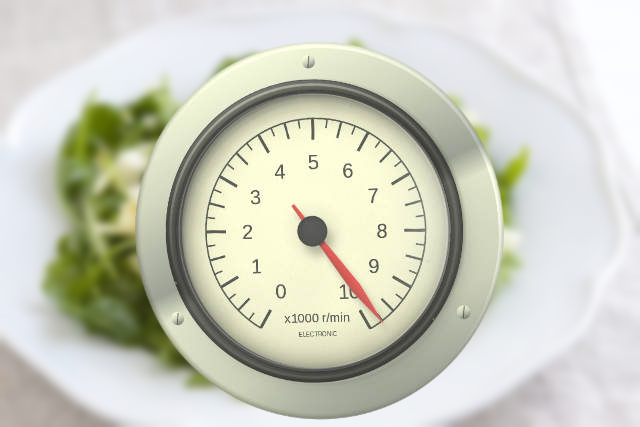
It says 9750 rpm
